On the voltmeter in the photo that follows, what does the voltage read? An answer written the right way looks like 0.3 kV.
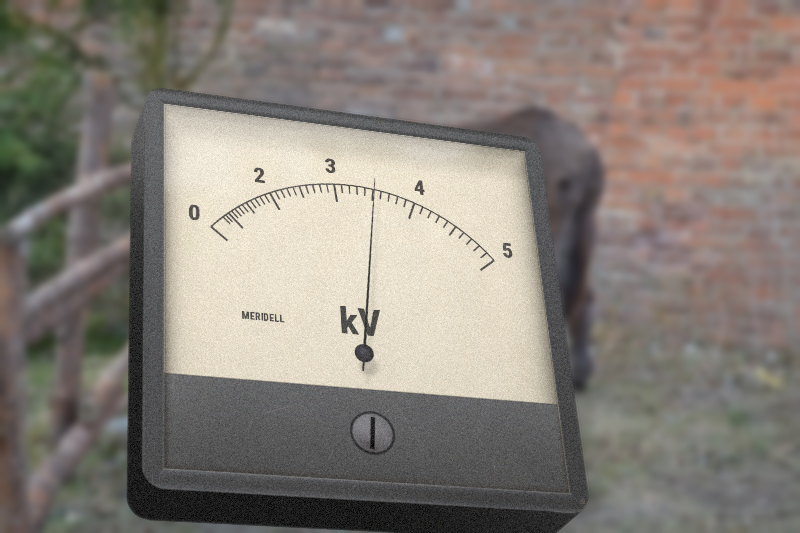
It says 3.5 kV
